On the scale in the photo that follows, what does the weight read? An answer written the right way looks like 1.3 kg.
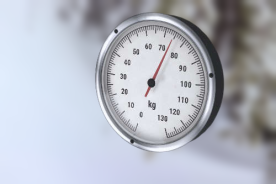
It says 75 kg
